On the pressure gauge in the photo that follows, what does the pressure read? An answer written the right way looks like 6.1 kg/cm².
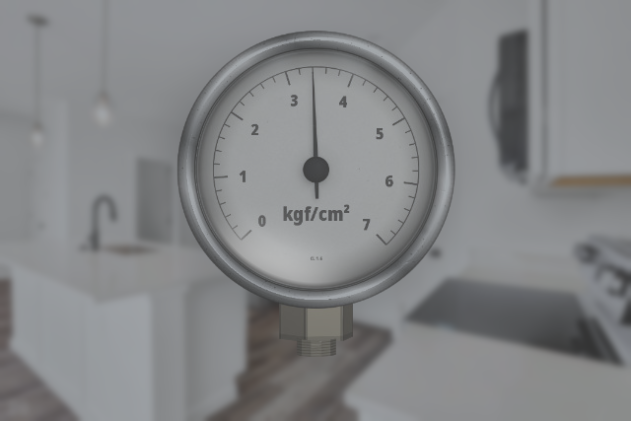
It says 3.4 kg/cm²
